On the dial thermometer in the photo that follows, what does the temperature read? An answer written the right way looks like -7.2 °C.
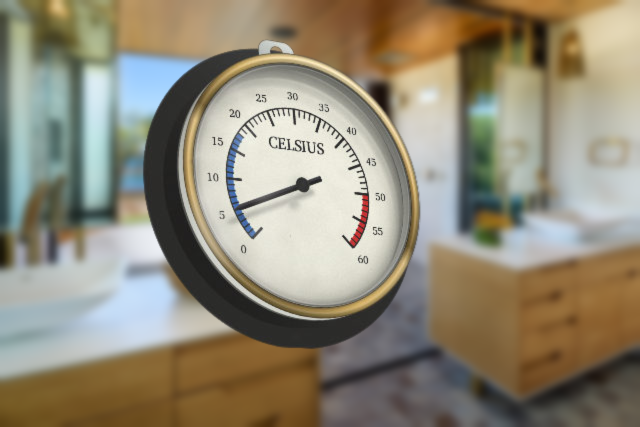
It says 5 °C
